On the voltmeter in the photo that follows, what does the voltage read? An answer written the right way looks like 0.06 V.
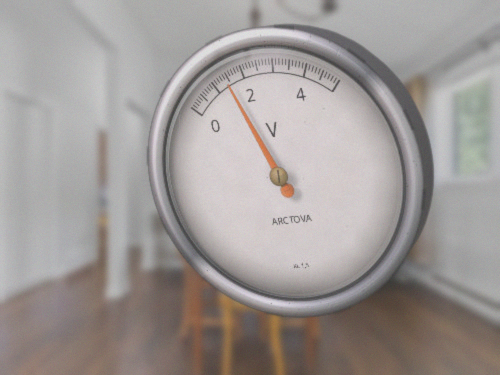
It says 1.5 V
